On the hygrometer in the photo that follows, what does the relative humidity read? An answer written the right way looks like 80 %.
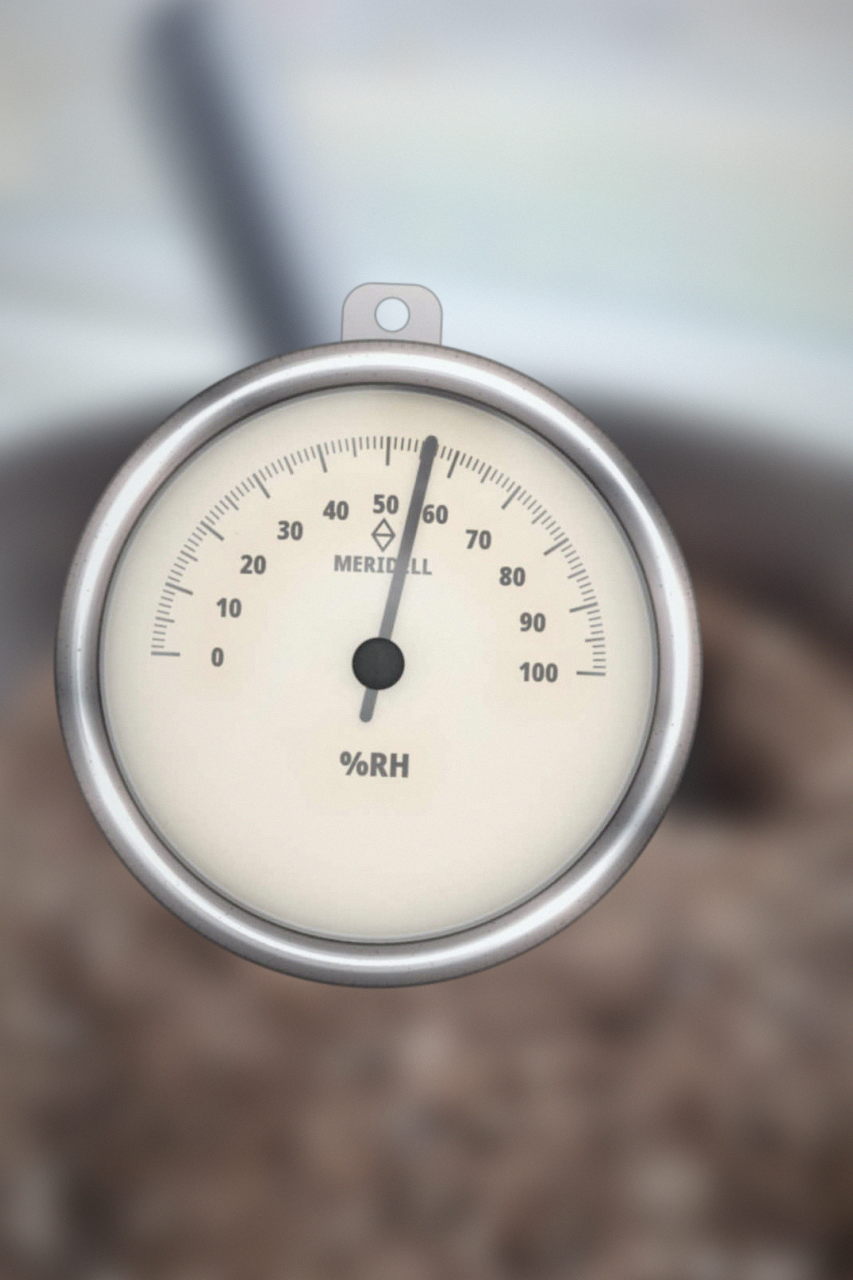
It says 56 %
